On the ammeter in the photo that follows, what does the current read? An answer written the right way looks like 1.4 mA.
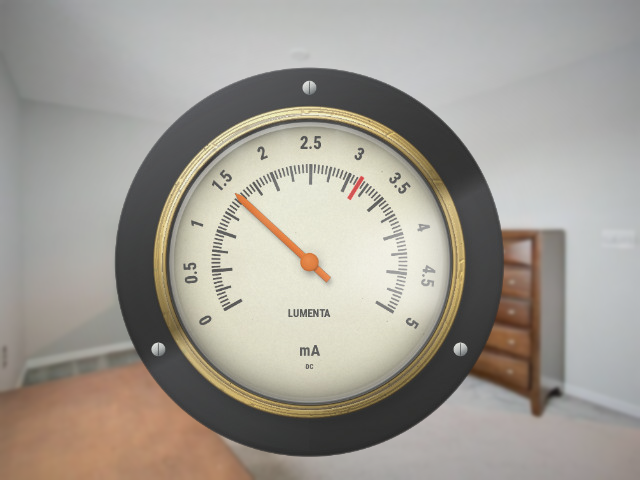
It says 1.5 mA
